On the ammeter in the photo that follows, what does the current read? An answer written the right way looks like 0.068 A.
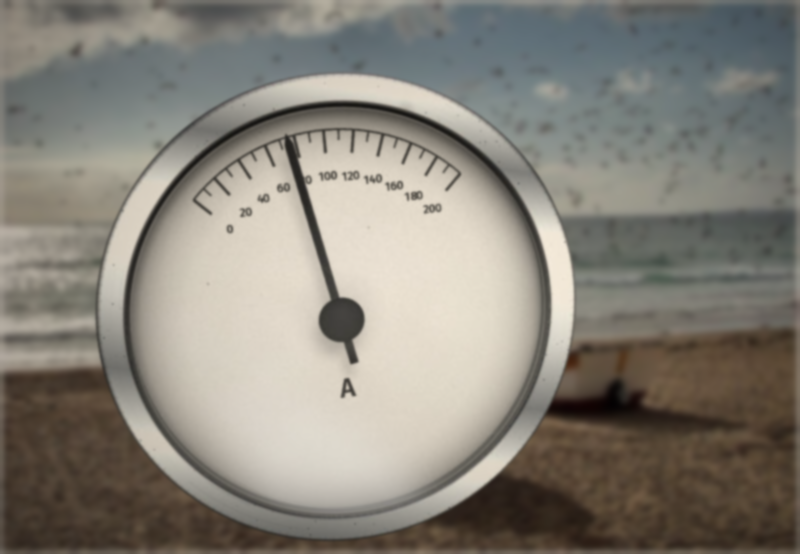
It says 75 A
